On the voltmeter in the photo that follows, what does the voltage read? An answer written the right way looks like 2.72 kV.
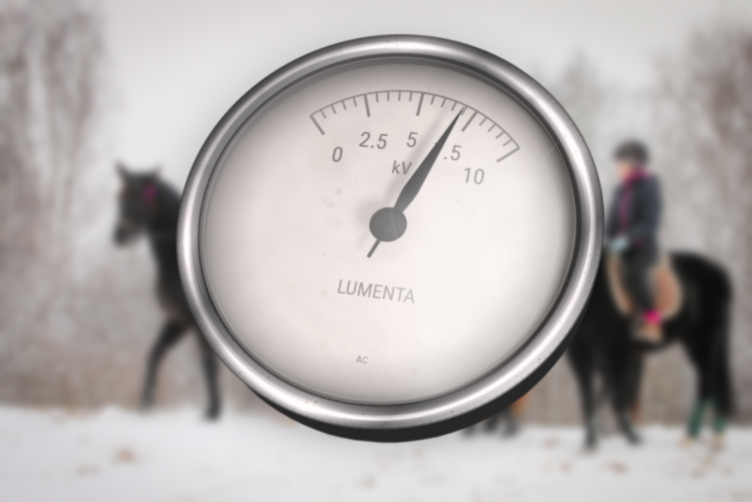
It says 7 kV
